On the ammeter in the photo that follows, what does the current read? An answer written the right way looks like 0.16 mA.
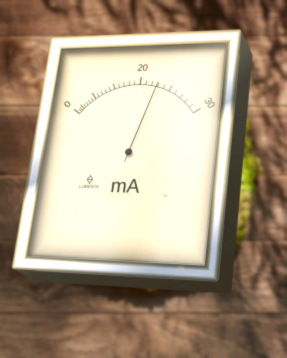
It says 23 mA
